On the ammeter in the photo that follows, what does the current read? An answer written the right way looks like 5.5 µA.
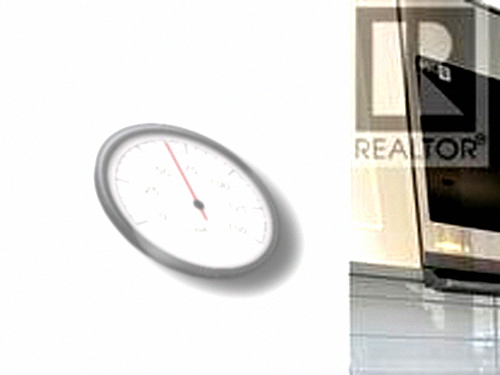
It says 65 µA
